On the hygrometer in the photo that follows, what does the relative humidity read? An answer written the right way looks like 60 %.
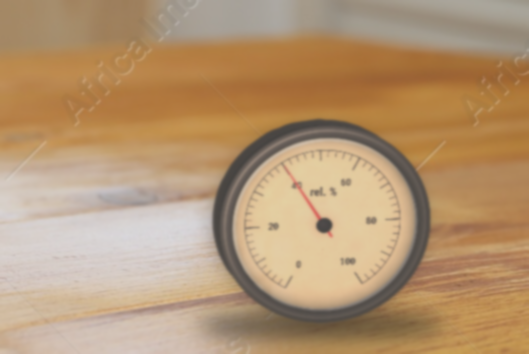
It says 40 %
